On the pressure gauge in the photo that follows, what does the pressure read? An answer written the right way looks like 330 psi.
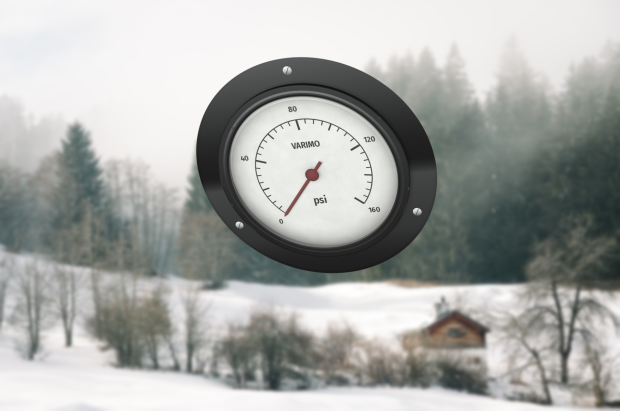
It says 0 psi
